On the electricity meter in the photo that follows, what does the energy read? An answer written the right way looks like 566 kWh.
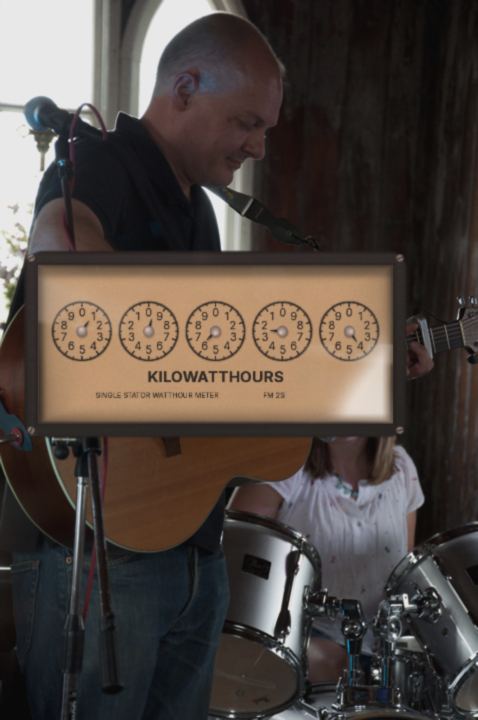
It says 9624 kWh
